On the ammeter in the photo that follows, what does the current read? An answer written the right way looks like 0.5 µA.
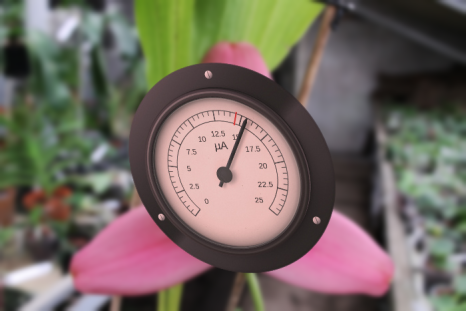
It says 15.5 µA
